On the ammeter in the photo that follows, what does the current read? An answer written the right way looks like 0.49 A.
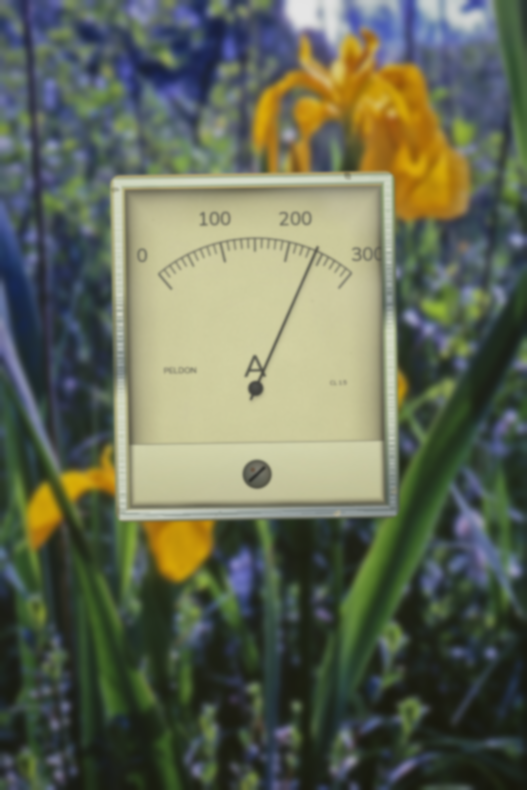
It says 240 A
